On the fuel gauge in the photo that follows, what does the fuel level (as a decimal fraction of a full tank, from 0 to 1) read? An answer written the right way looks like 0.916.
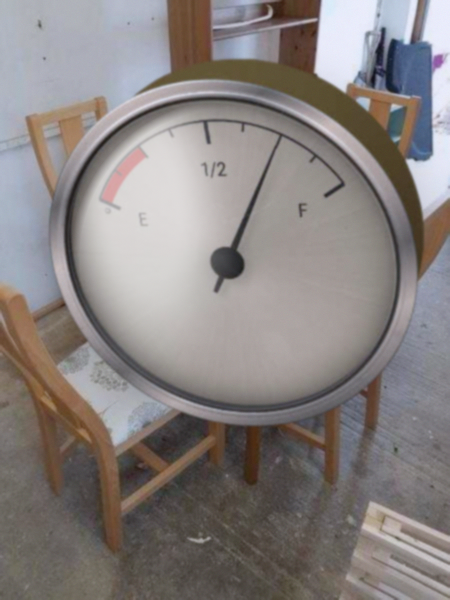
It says 0.75
